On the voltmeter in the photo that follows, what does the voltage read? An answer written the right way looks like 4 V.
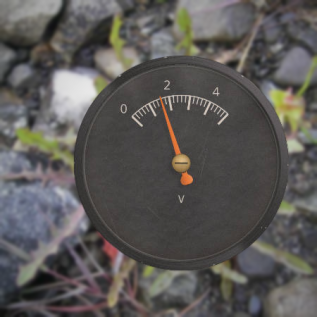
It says 1.6 V
